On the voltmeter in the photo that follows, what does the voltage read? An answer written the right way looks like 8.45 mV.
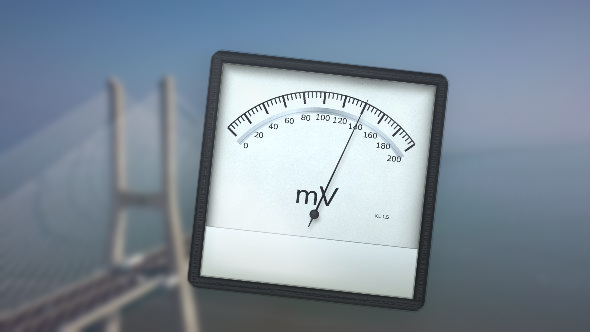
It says 140 mV
